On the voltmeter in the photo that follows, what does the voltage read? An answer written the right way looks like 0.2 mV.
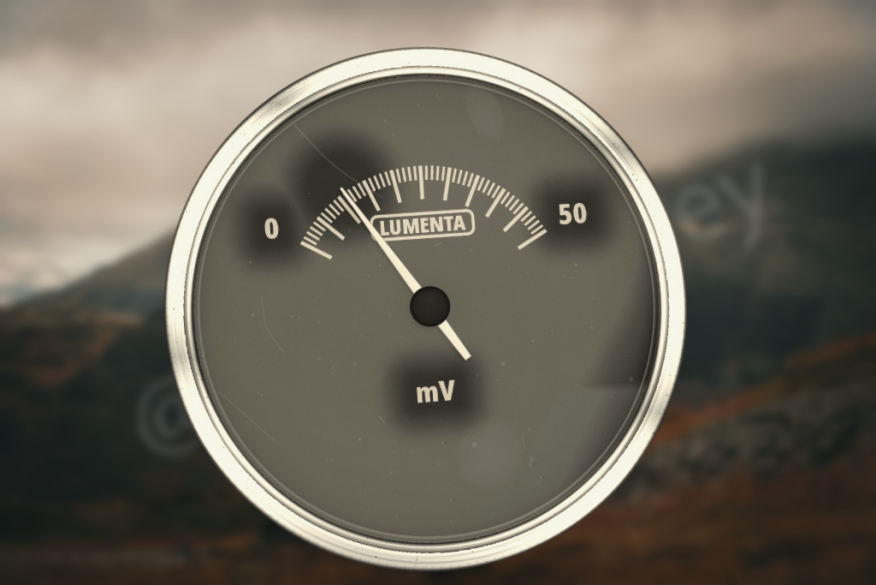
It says 11 mV
